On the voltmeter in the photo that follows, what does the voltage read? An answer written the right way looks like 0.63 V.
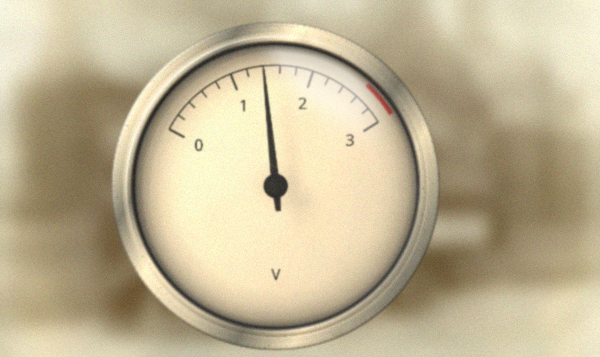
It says 1.4 V
